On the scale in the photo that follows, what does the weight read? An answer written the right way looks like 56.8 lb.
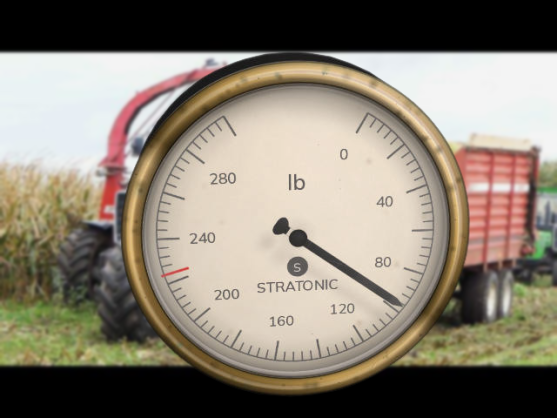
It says 96 lb
